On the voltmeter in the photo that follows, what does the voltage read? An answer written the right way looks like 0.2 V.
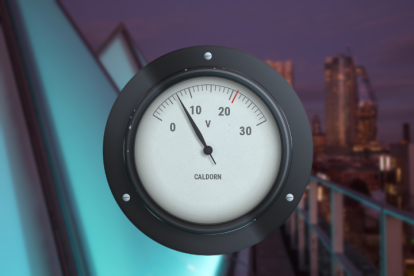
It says 7 V
